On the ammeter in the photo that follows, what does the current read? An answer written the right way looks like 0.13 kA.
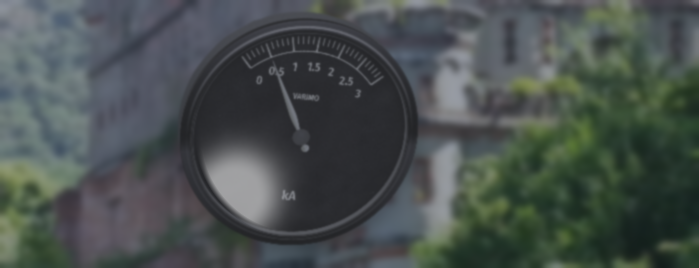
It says 0.5 kA
